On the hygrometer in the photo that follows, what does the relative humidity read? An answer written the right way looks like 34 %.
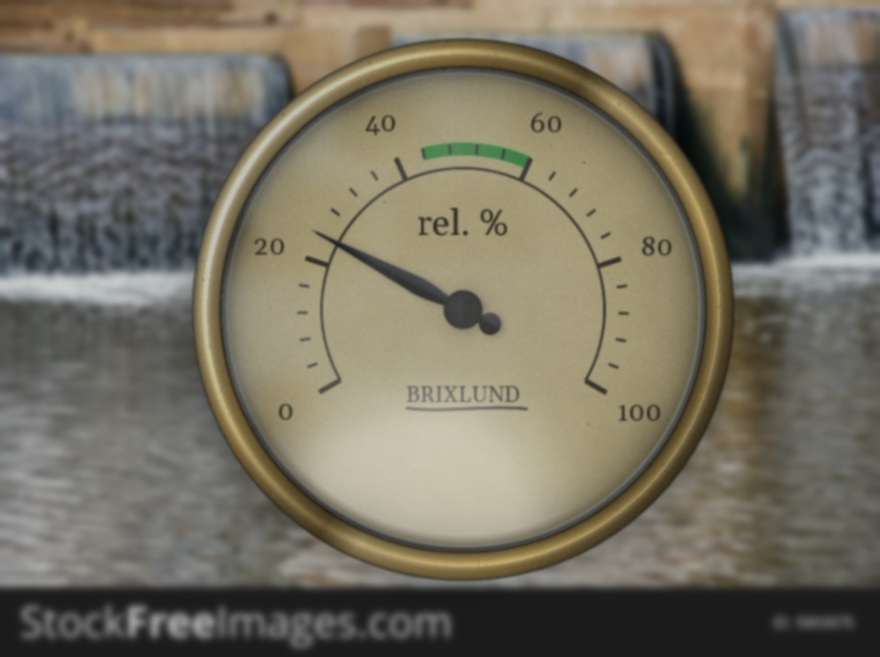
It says 24 %
